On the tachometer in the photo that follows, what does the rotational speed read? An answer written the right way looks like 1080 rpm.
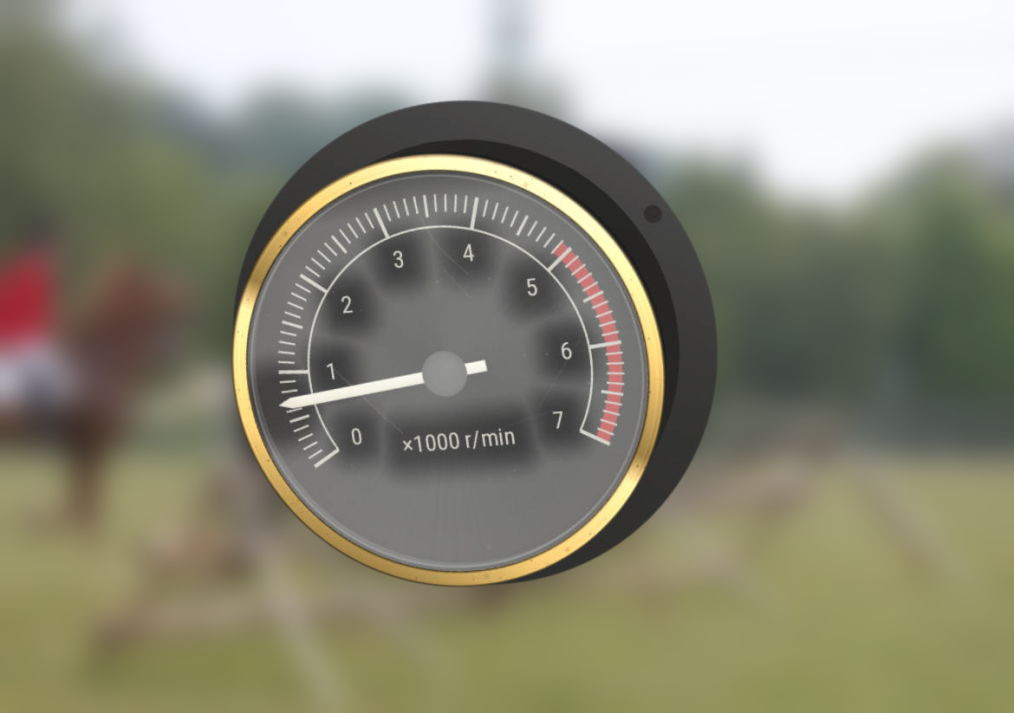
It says 700 rpm
